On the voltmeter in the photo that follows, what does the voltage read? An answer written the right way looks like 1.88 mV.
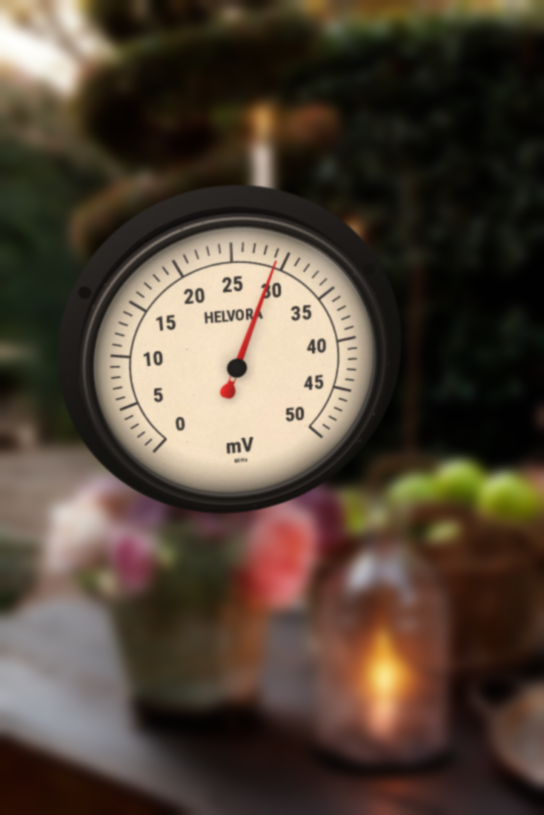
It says 29 mV
